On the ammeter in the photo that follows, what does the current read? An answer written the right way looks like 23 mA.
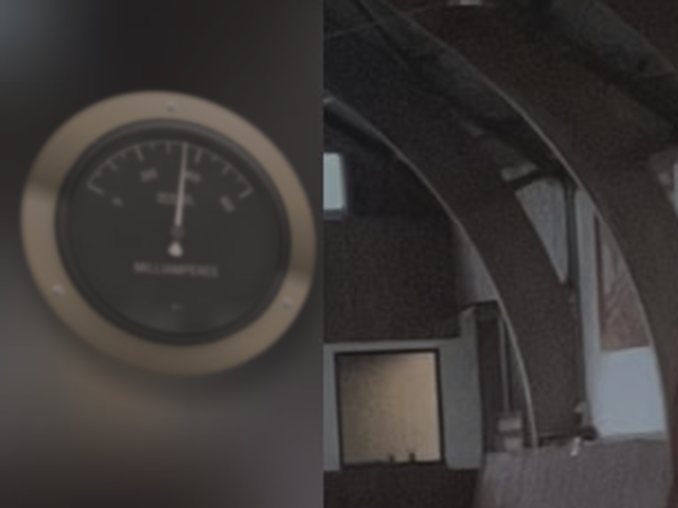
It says 350 mA
